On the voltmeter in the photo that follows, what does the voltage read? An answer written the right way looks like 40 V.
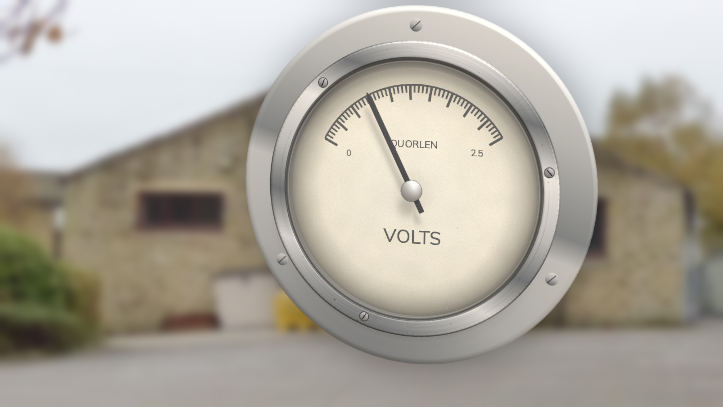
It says 0.75 V
